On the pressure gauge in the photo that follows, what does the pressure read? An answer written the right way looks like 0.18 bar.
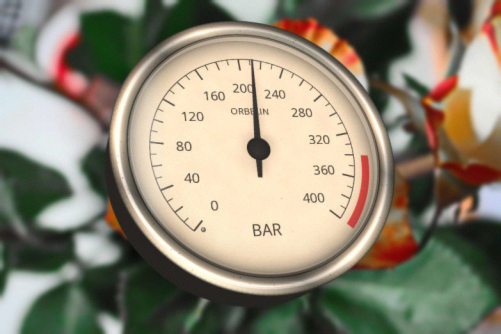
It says 210 bar
